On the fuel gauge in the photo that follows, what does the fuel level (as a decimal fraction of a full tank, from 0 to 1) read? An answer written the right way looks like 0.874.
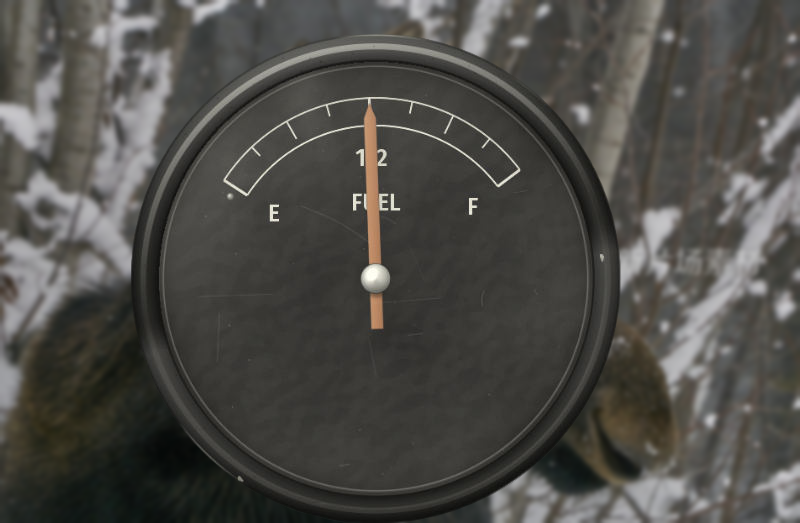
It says 0.5
